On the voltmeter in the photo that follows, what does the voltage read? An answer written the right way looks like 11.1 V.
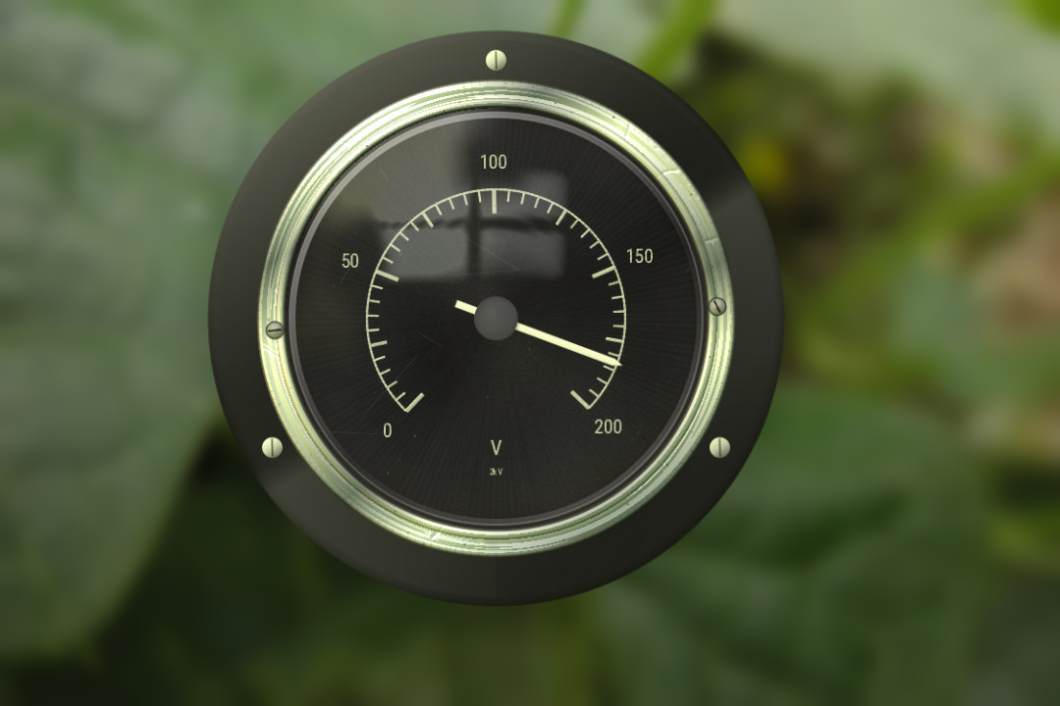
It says 182.5 V
